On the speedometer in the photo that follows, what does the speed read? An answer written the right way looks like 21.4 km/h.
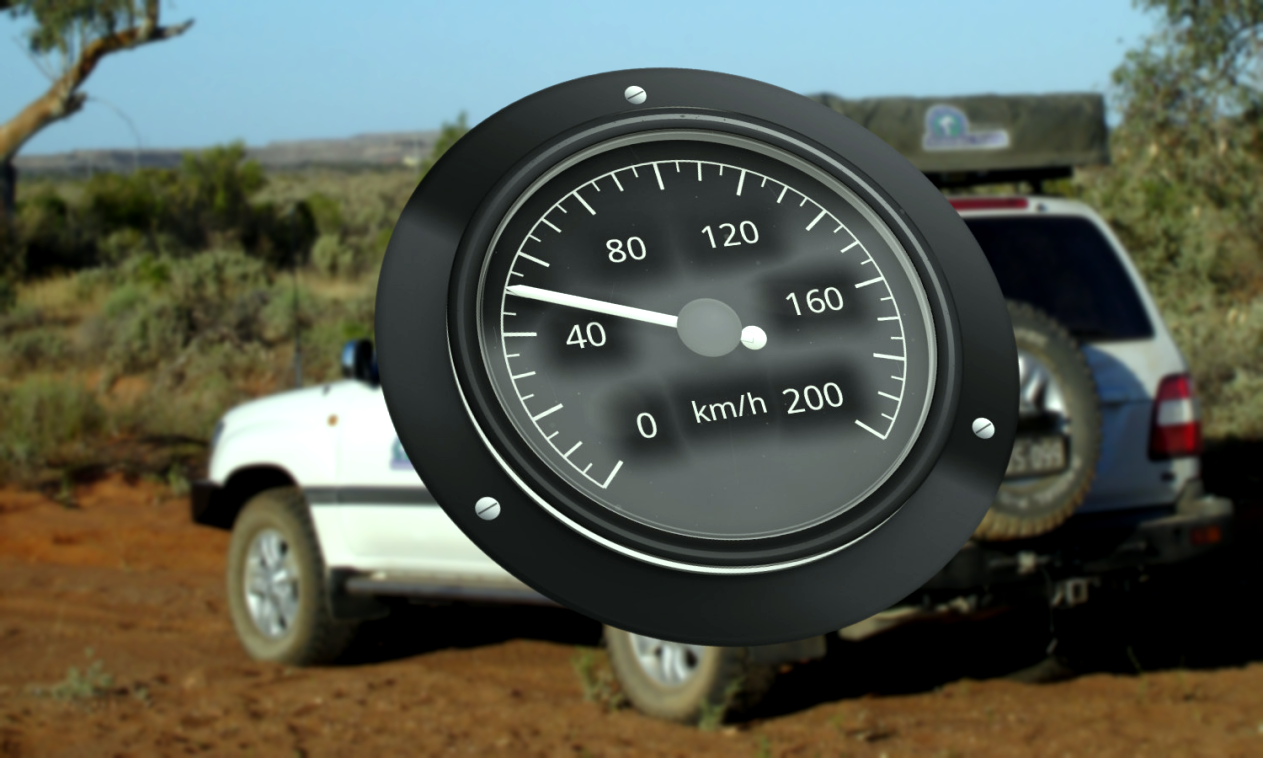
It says 50 km/h
